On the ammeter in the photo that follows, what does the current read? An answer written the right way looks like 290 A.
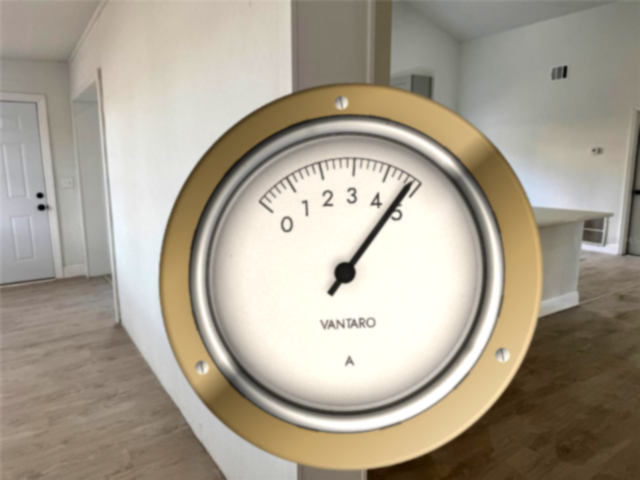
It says 4.8 A
